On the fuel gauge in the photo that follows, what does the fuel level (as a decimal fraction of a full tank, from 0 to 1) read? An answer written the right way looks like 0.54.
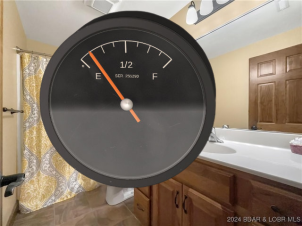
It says 0.125
